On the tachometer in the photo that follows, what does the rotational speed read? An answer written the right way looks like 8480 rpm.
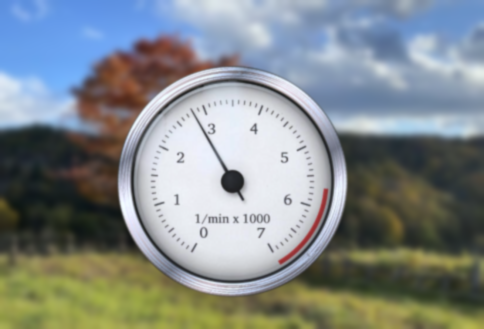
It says 2800 rpm
